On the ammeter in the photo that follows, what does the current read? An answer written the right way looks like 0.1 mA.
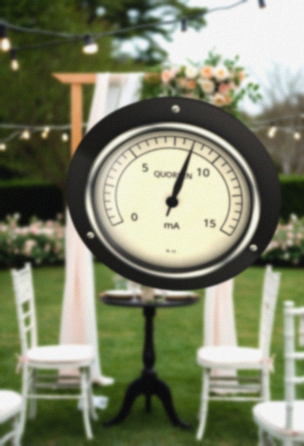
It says 8.5 mA
